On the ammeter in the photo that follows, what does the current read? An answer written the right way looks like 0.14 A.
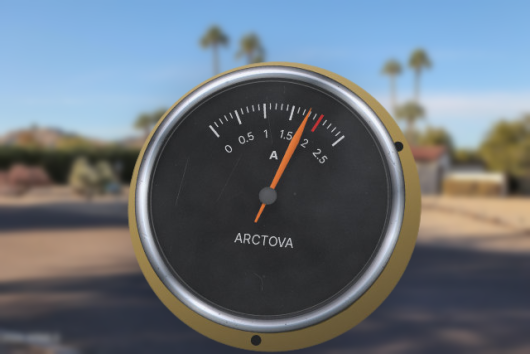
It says 1.8 A
